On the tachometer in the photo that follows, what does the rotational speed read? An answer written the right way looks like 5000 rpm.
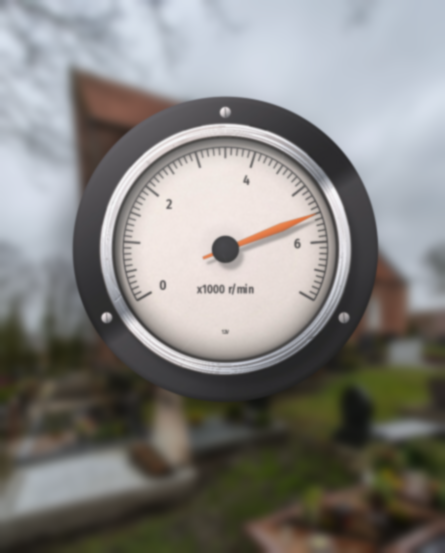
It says 5500 rpm
